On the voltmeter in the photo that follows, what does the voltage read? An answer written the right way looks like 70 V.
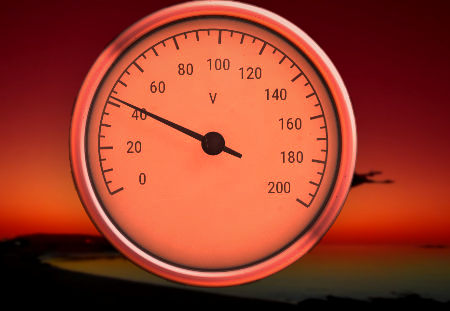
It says 42.5 V
